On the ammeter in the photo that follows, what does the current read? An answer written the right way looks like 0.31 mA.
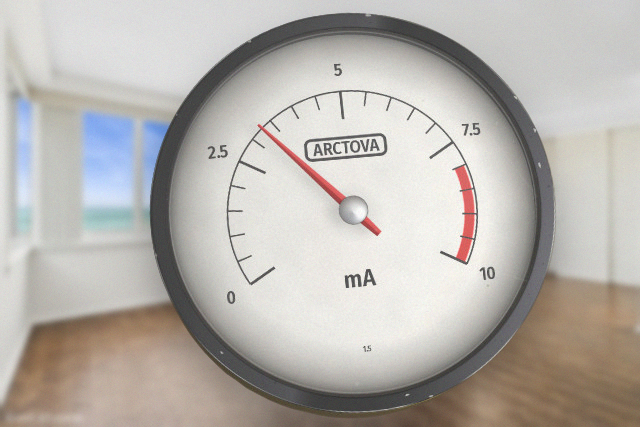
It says 3.25 mA
